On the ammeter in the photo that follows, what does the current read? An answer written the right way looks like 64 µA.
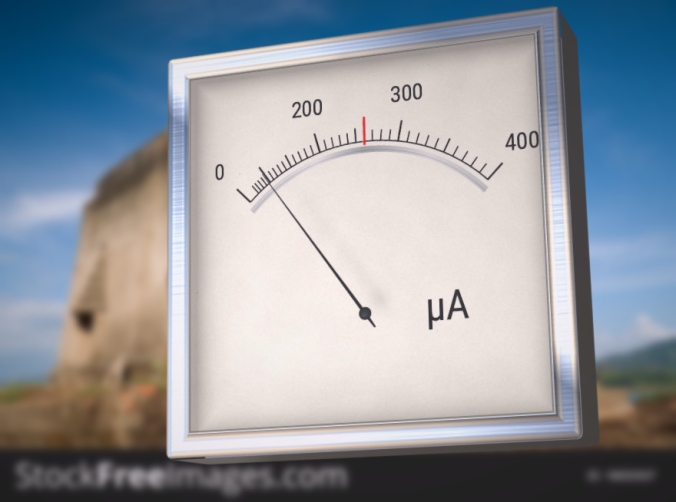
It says 100 µA
